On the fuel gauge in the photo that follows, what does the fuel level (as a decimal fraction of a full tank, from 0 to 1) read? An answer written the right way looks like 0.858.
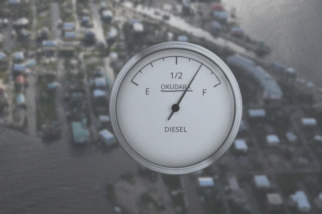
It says 0.75
